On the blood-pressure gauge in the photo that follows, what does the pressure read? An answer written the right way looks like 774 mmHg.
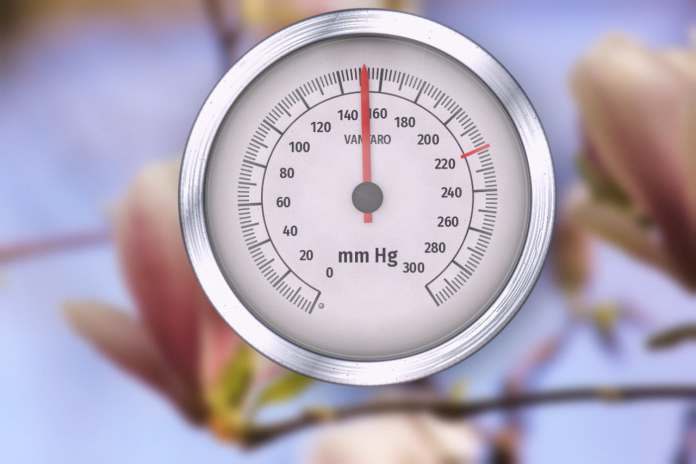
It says 152 mmHg
